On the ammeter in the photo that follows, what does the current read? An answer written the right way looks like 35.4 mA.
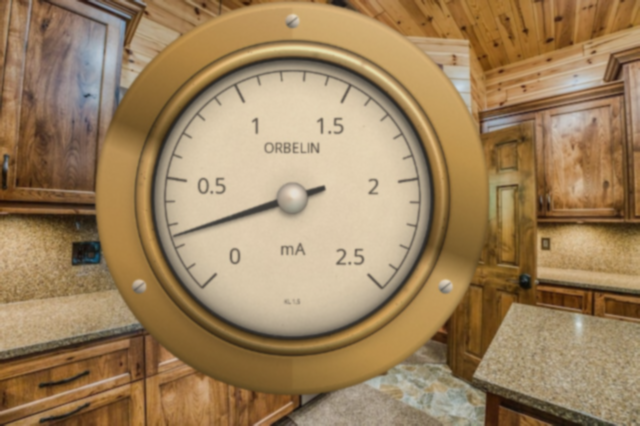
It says 0.25 mA
